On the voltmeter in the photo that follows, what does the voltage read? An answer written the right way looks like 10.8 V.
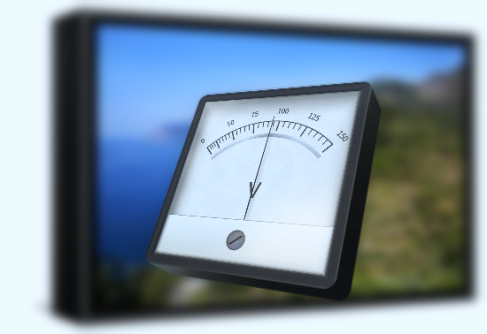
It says 95 V
